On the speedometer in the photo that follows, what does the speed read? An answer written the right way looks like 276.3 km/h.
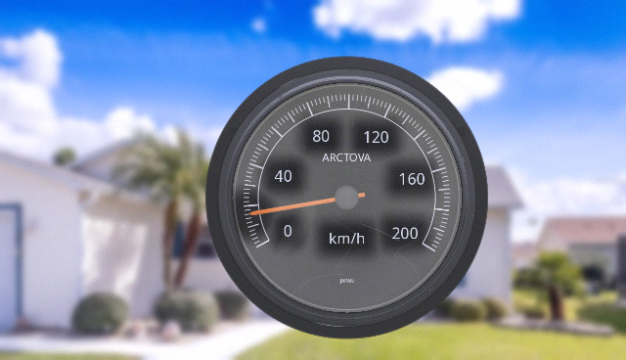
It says 16 km/h
